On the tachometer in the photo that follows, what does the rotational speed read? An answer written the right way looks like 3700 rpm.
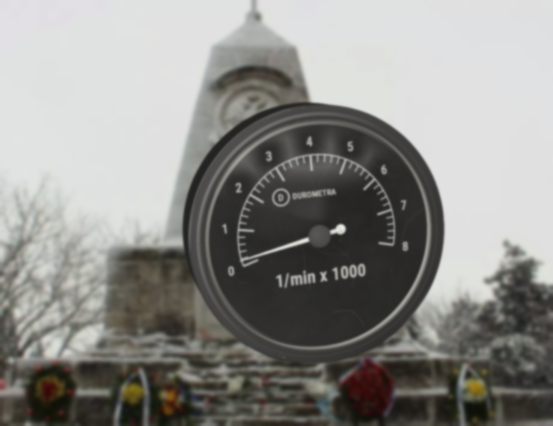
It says 200 rpm
